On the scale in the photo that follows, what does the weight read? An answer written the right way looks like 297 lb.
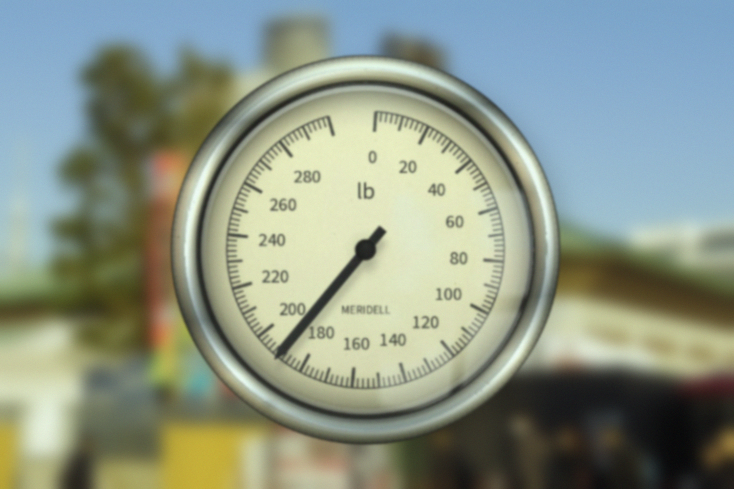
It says 190 lb
